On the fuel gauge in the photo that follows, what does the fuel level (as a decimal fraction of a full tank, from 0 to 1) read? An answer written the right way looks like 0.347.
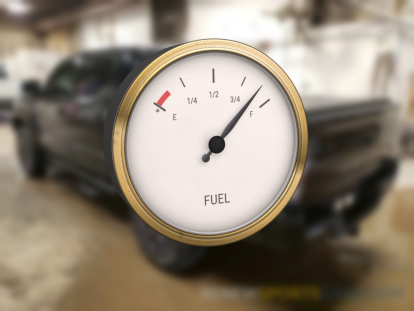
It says 0.875
